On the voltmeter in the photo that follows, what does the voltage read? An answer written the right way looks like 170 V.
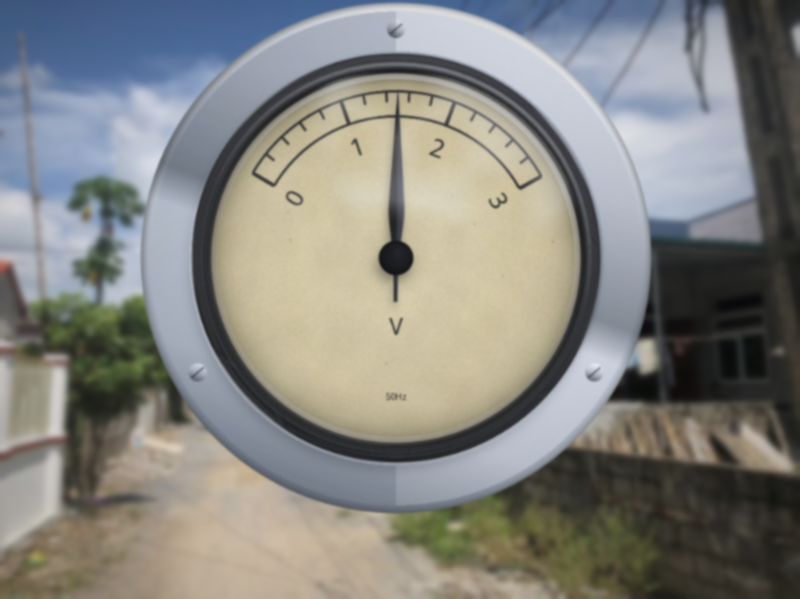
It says 1.5 V
